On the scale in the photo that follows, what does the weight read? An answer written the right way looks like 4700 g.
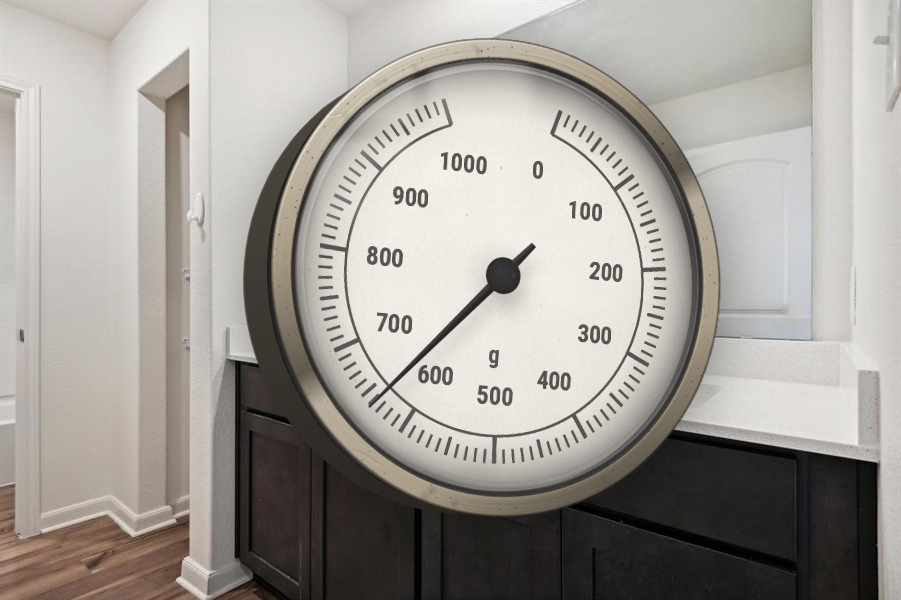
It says 640 g
